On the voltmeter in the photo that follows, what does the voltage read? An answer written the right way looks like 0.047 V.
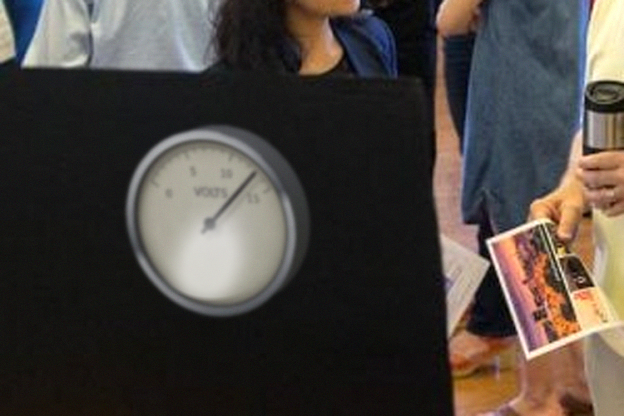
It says 13 V
